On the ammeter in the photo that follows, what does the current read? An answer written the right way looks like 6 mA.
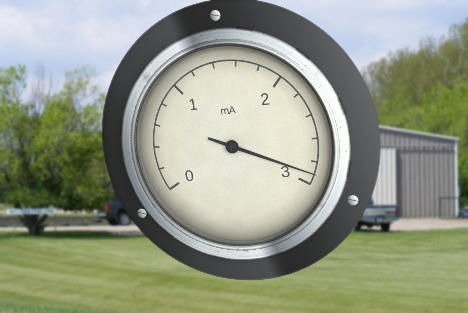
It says 2.9 mA
